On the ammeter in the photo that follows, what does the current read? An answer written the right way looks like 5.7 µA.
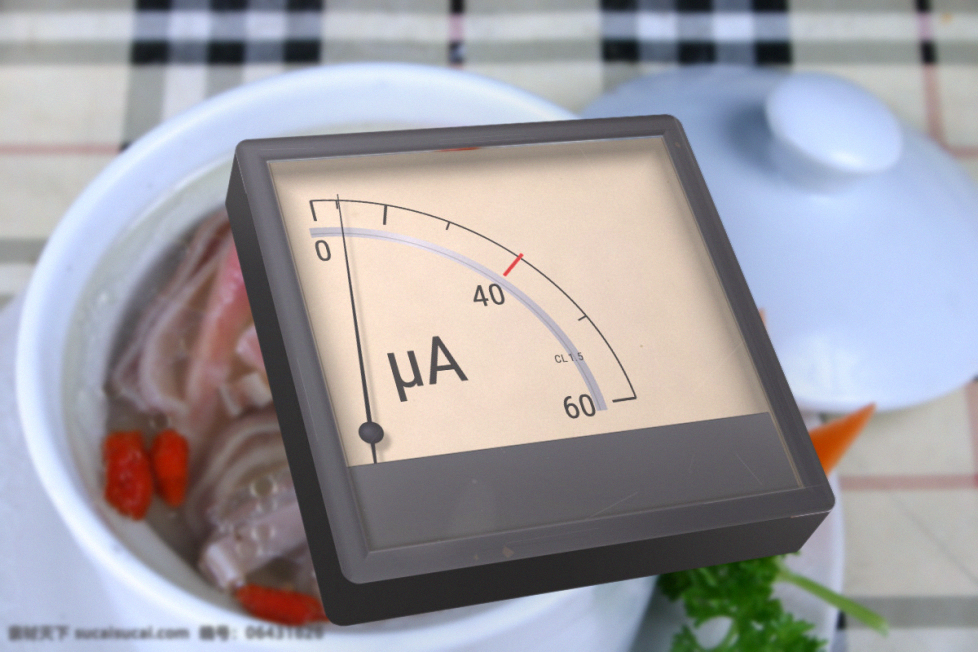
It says 10 µA
